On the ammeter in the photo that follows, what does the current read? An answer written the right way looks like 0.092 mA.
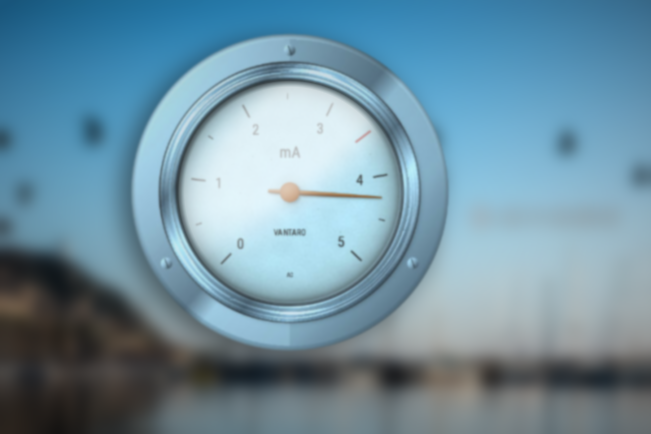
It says 4.25 mA
